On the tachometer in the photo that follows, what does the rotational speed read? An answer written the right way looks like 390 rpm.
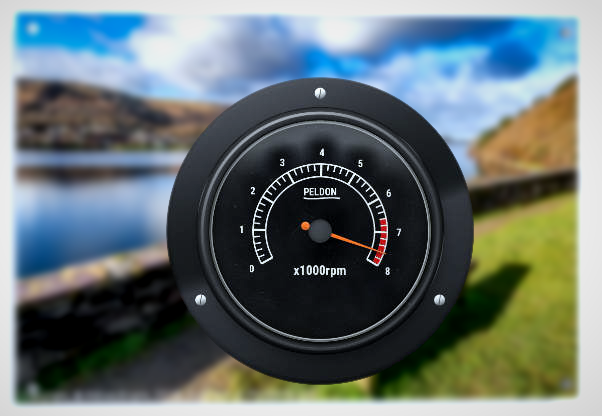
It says 7600 rpm
